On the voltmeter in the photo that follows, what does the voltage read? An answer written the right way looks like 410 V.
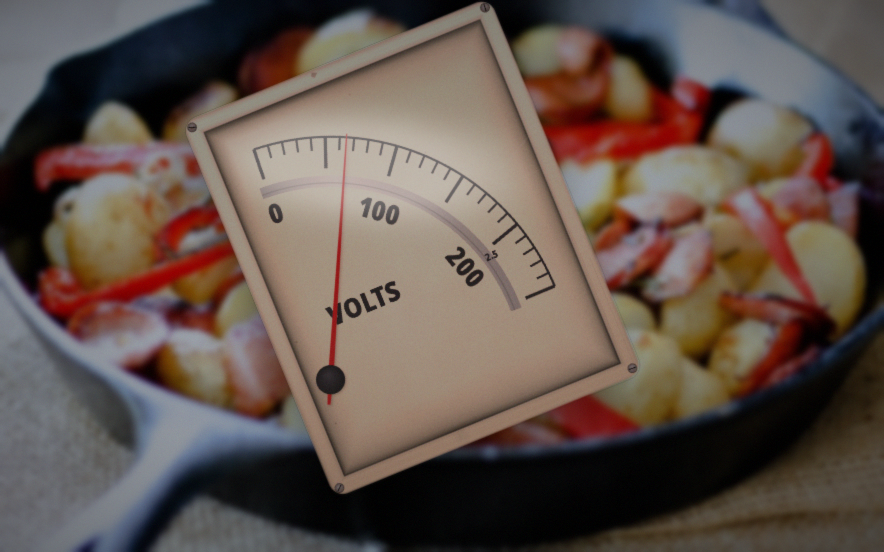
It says 65 V
